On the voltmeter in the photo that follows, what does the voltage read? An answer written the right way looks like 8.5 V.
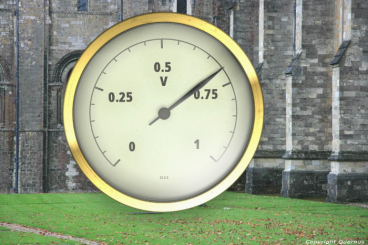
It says 0.7 V
